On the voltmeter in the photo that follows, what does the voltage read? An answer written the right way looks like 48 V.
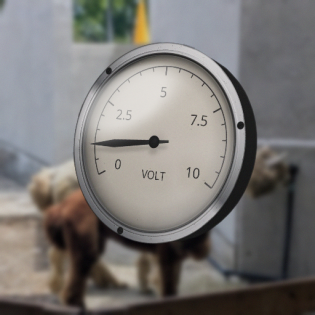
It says 1 V
